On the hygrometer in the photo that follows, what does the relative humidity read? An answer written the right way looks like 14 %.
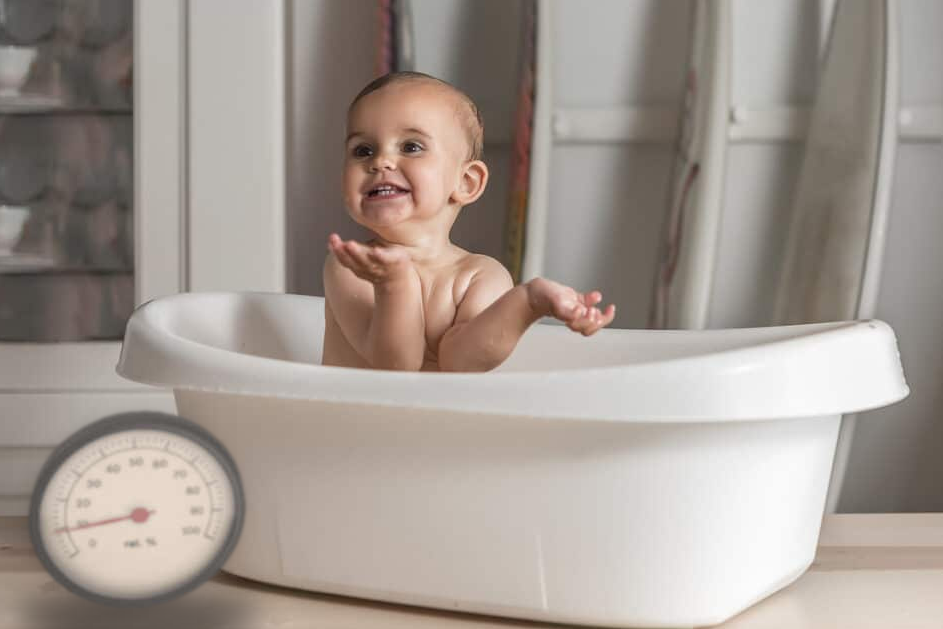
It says 10 %
